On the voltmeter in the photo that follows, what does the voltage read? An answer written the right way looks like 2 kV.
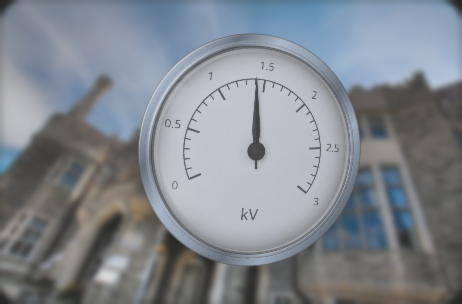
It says 1.4 kV
